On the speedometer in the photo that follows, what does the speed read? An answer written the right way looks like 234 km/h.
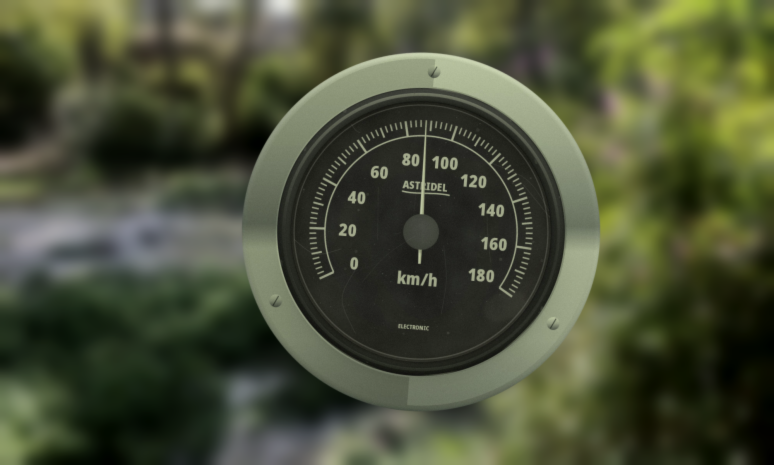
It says 88 km/h
